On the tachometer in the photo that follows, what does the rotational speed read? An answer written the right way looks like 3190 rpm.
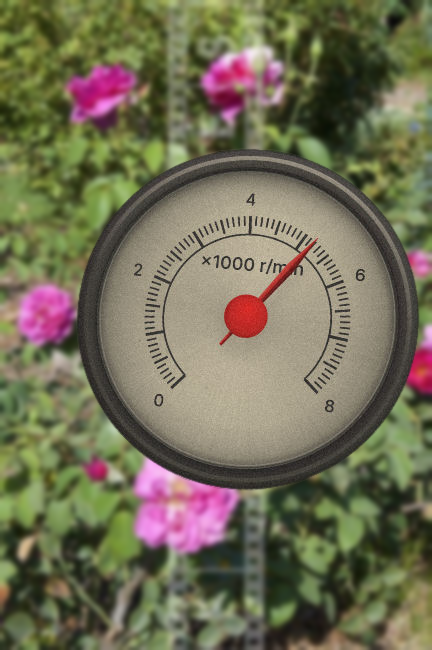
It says 5200 rpm
